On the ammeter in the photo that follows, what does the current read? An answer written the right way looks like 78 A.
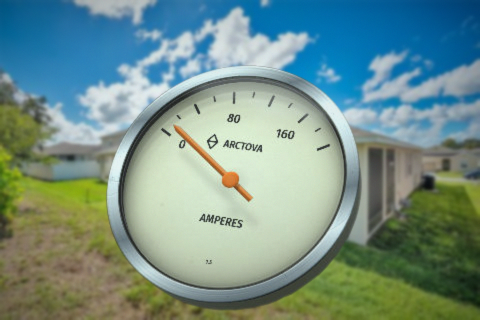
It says 10 A
